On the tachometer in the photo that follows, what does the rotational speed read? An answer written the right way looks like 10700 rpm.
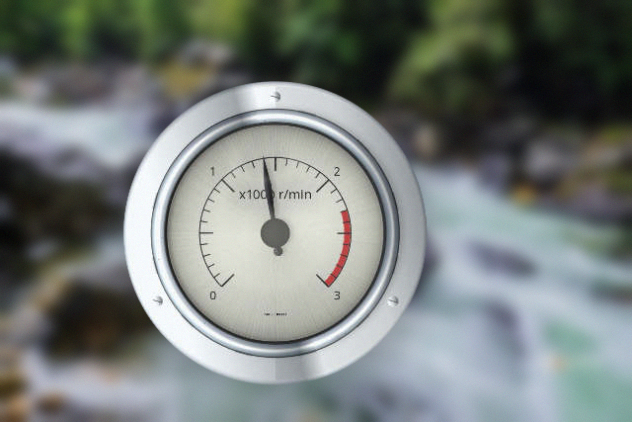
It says 1400 rpm
